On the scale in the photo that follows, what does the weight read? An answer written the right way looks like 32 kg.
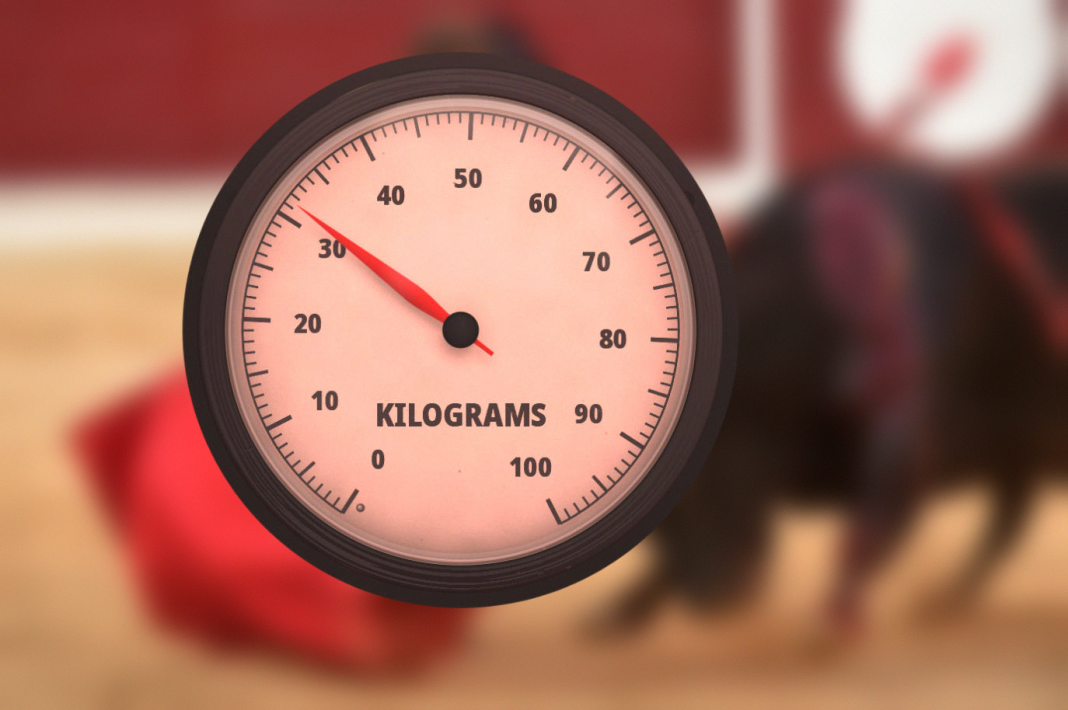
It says 31.5 kg
